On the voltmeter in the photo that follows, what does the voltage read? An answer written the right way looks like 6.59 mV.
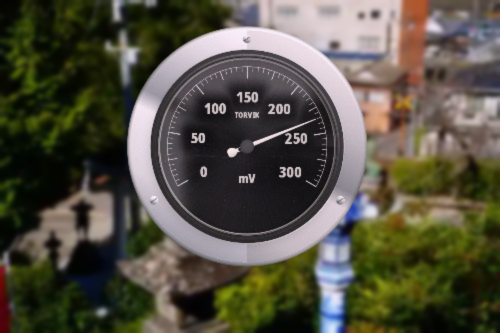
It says 235 mV
